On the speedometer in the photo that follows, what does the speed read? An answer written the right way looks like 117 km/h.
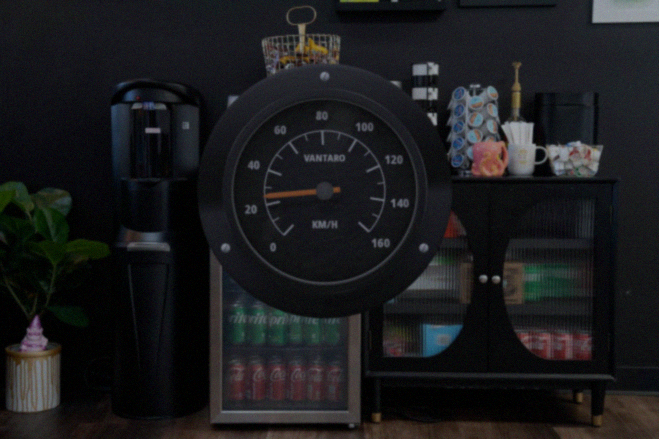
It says 25 km/h
